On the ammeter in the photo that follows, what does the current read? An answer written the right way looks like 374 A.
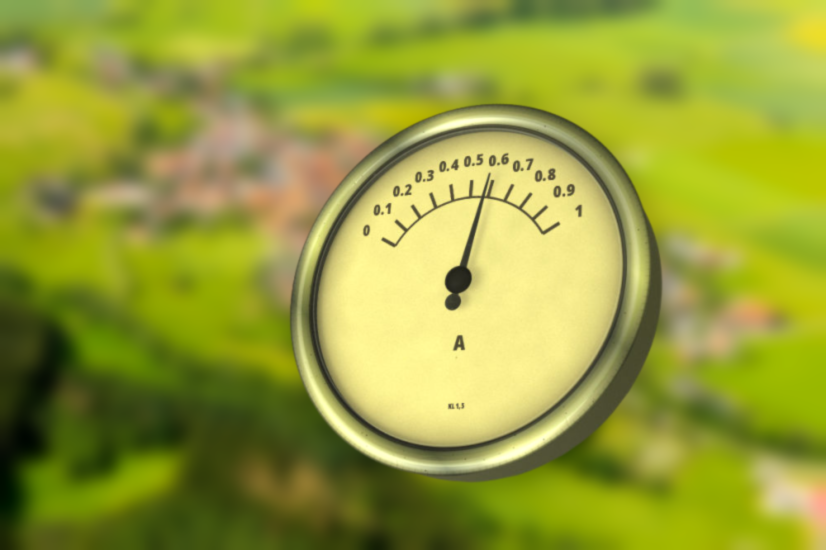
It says 0.6 A
